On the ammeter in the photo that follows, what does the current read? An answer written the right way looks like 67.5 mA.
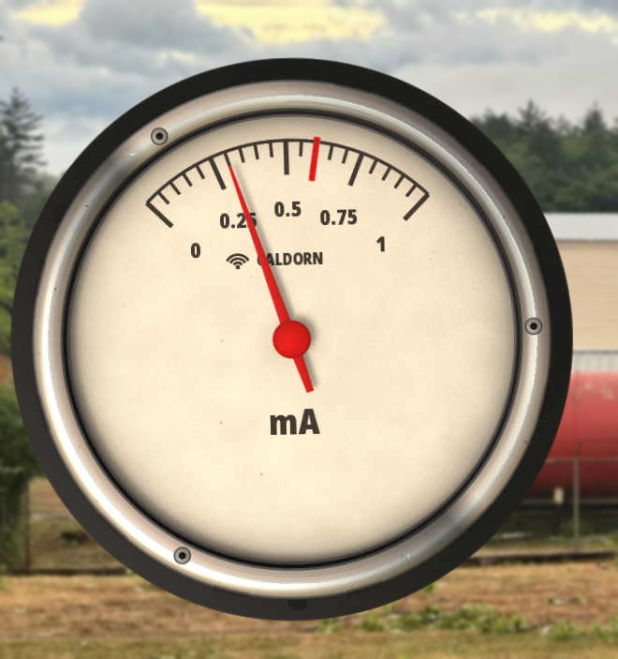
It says 0.3 mA
